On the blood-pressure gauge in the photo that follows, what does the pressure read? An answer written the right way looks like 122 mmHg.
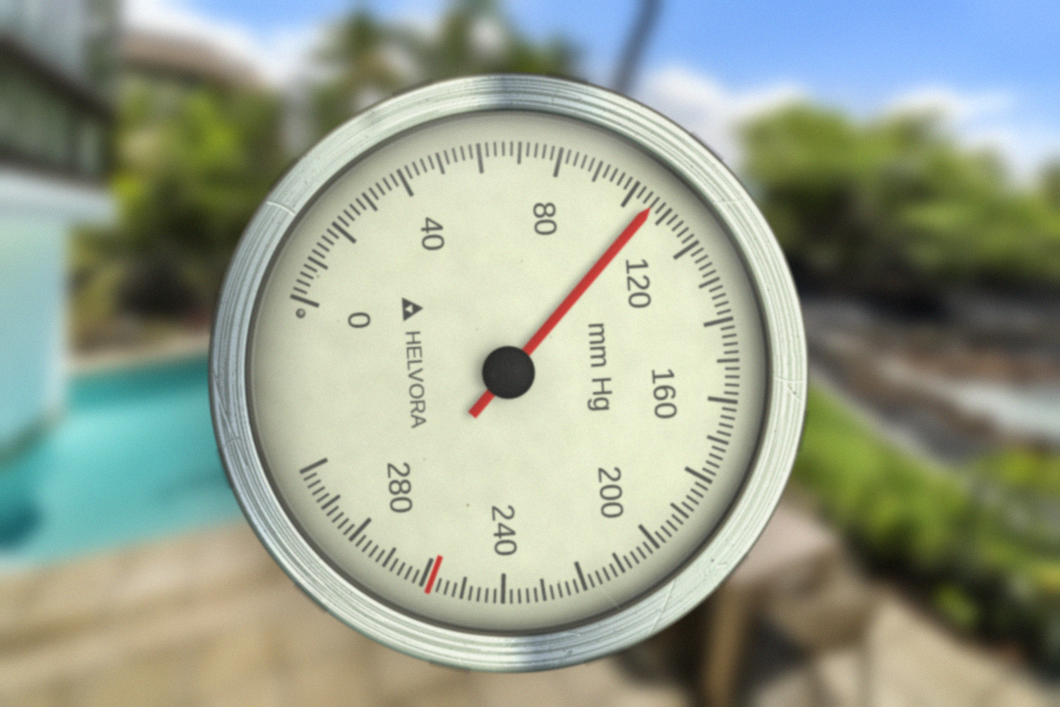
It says 106 mmHg
